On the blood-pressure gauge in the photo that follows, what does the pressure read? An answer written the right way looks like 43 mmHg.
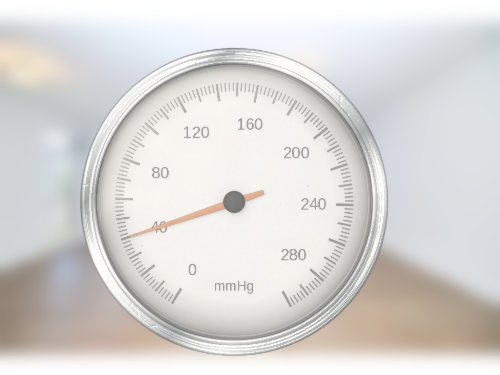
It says 40 mmHg
